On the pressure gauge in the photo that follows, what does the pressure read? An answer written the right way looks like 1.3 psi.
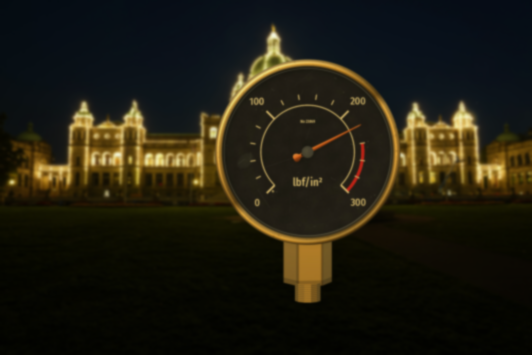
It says 220 psi
